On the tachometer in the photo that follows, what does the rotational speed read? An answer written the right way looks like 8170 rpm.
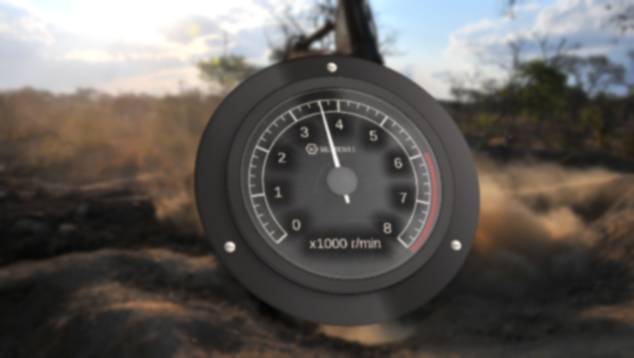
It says 3600 rpm
